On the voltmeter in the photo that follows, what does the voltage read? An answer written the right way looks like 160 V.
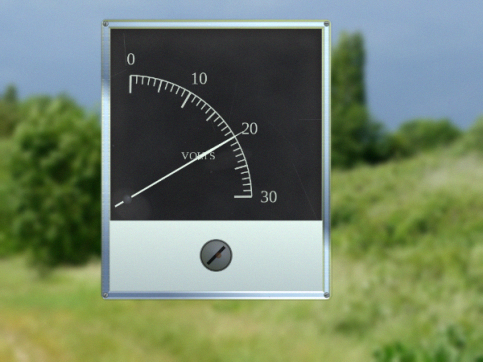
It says 20 V
